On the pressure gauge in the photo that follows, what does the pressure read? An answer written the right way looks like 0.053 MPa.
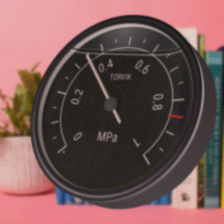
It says 0.35 MPa
